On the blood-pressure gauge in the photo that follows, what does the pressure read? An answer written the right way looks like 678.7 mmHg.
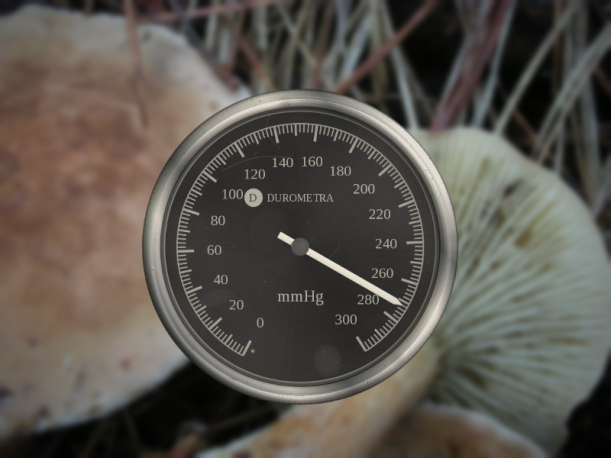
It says 272 mmHg
